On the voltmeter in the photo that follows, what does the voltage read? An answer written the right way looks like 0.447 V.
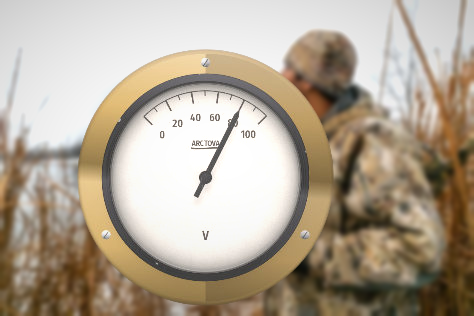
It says 80 V
